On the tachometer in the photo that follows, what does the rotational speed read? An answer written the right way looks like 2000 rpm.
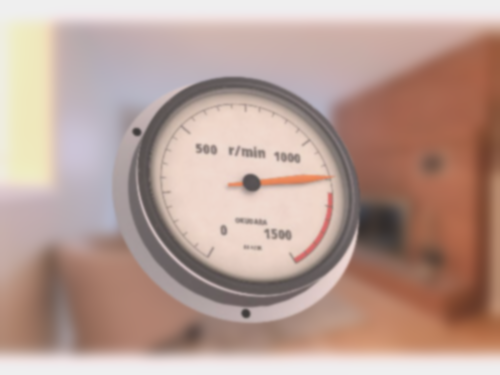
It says 1150 rpm
